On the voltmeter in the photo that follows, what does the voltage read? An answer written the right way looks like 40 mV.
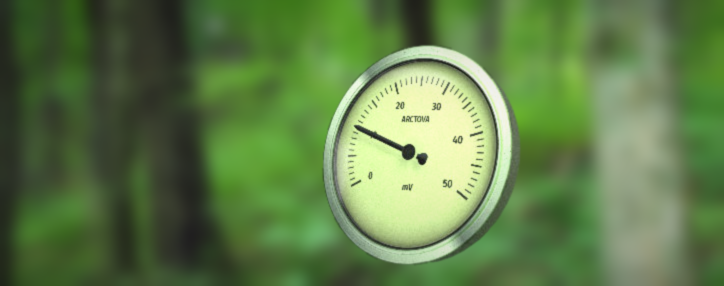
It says 10 mV
